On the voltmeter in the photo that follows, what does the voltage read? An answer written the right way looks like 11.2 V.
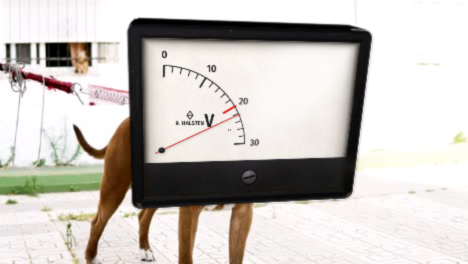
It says 22 V
